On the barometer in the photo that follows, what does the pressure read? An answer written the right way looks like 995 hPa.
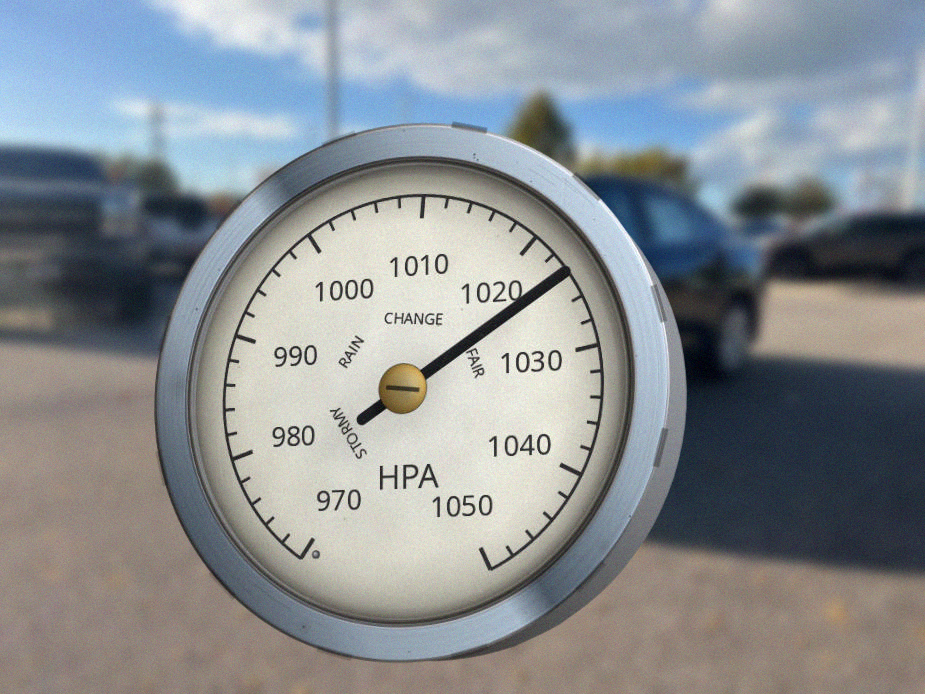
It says 1024 hPa
